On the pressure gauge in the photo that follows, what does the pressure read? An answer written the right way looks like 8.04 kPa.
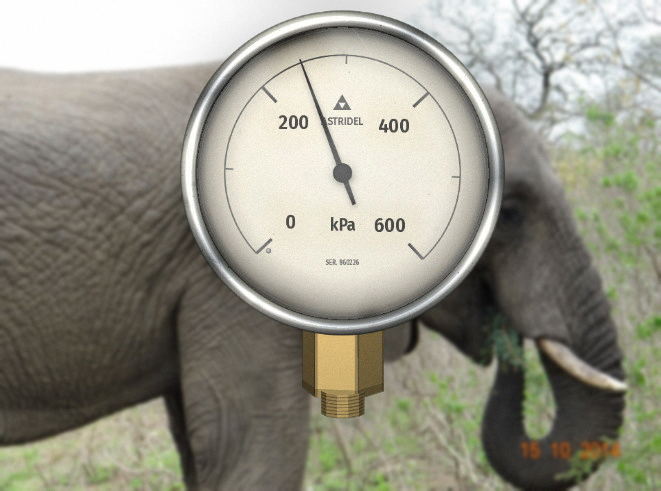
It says 250 kPa
